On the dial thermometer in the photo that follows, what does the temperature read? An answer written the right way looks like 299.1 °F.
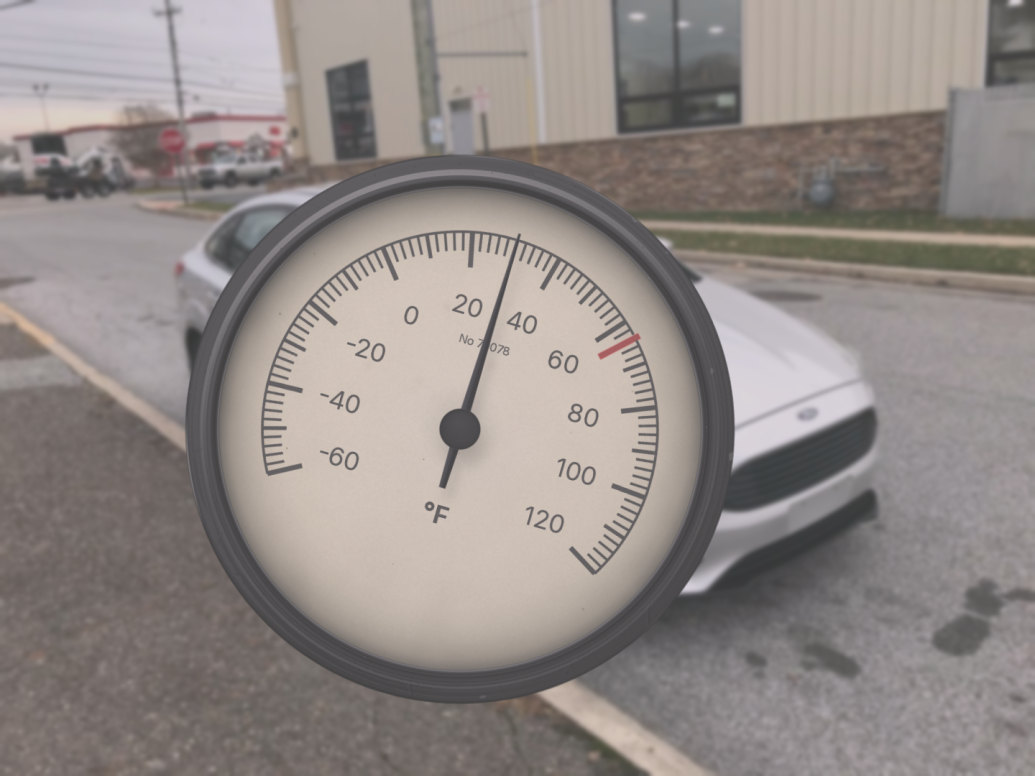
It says 30 °F
